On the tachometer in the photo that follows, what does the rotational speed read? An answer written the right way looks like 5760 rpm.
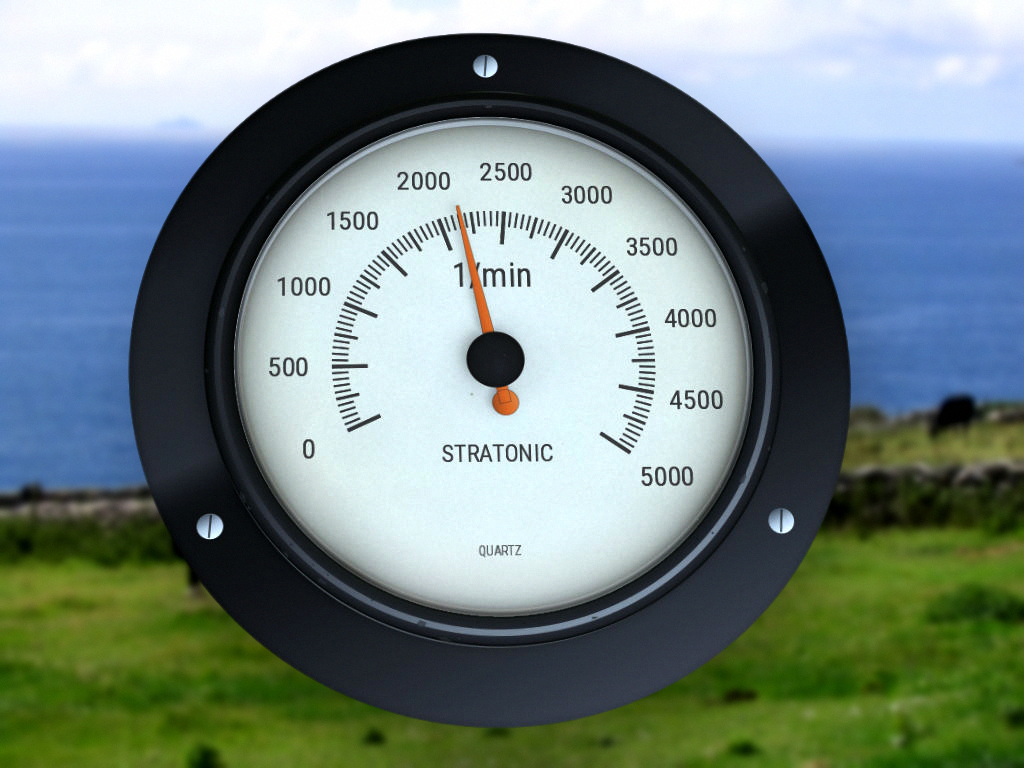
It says 2150 rpm
